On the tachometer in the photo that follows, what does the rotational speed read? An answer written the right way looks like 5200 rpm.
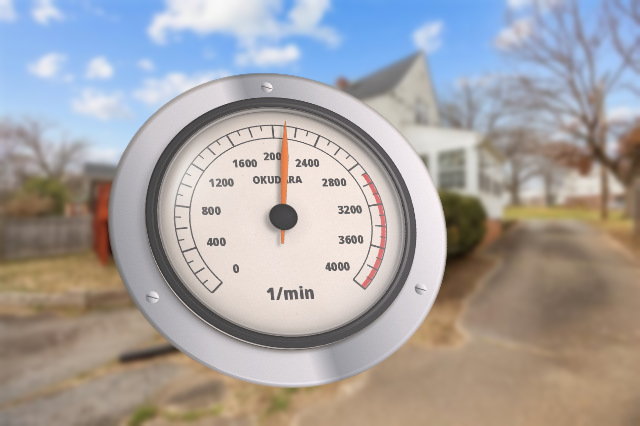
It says 2100 rpm
